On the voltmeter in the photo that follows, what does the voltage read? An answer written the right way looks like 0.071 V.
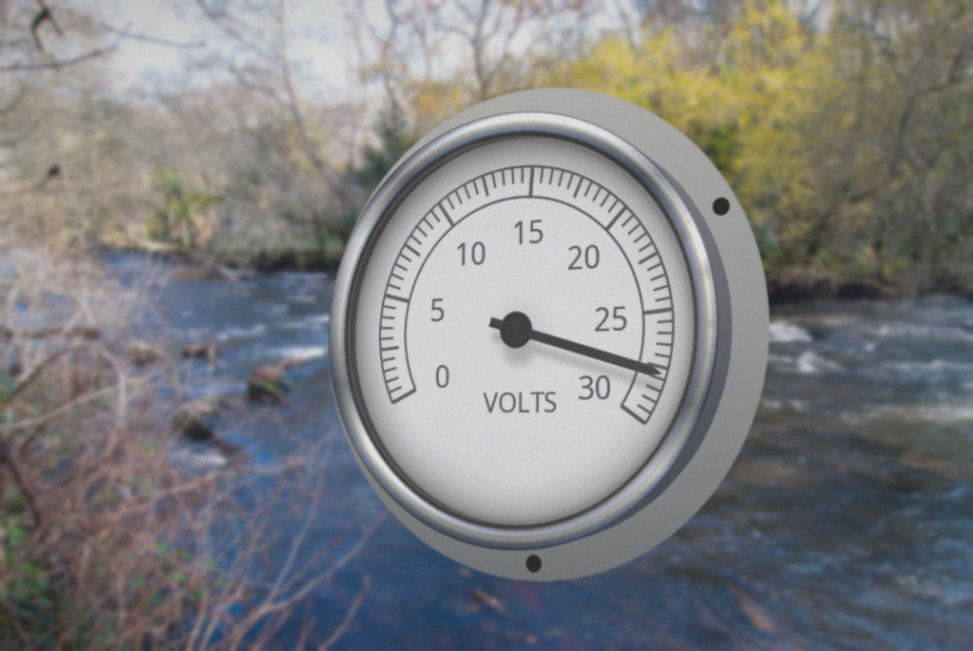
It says 27.75 V
